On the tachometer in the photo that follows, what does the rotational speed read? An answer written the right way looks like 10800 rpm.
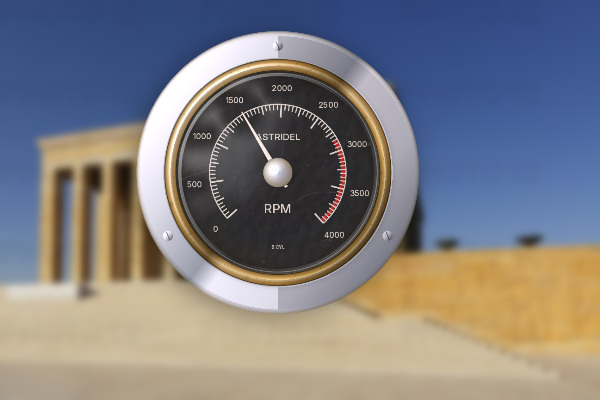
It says 1500 rpm
